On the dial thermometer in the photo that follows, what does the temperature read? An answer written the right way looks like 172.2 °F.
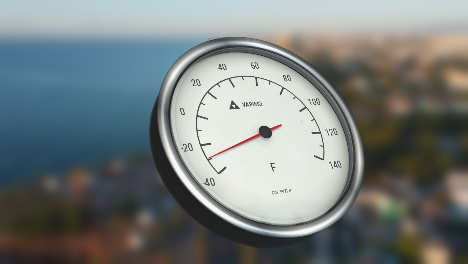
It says -30 °F
